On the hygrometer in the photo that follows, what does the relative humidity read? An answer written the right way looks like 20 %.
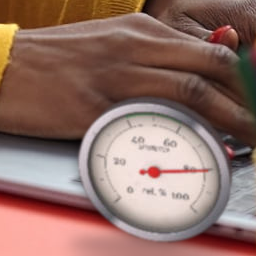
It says 80 %
